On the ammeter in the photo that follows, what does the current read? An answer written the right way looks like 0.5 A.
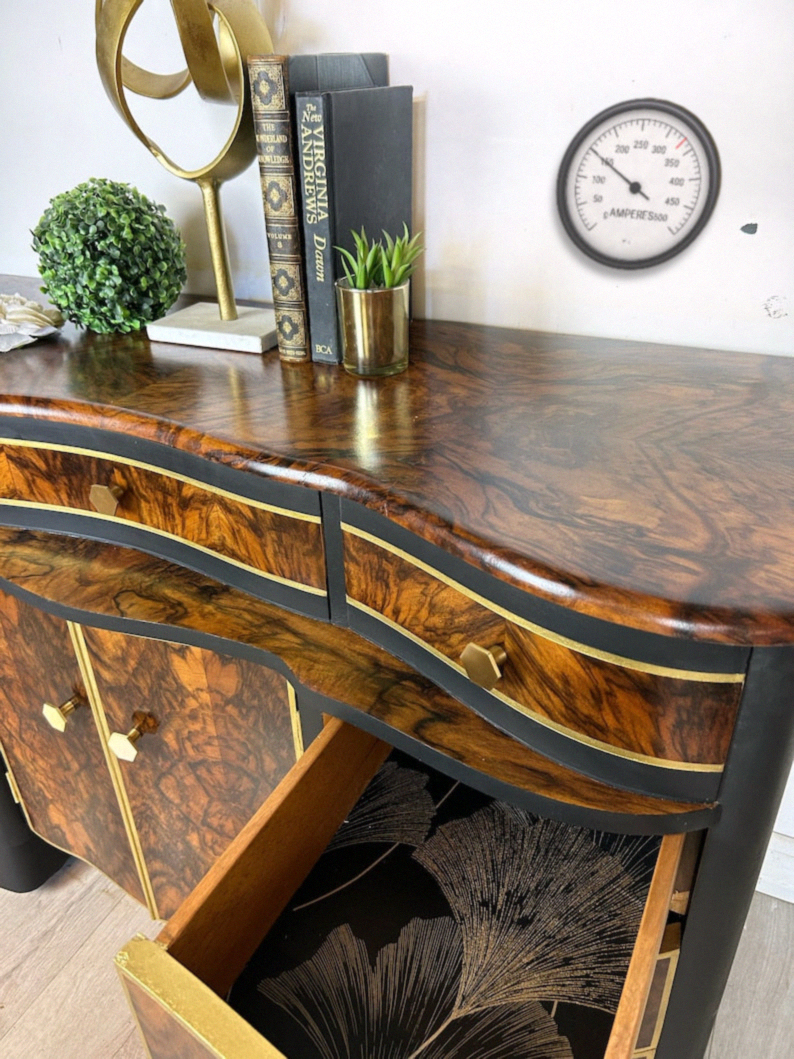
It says 150 A
